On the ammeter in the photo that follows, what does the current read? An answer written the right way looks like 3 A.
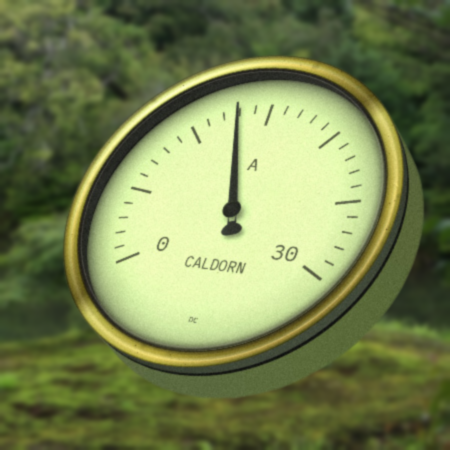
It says 13 A
